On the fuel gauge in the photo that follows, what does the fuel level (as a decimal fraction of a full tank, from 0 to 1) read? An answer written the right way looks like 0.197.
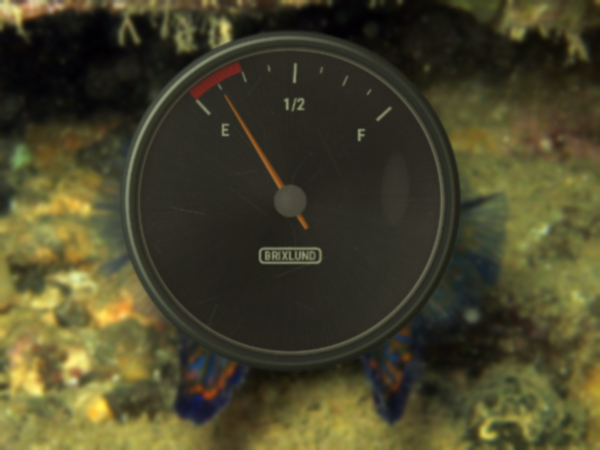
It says 0.125
